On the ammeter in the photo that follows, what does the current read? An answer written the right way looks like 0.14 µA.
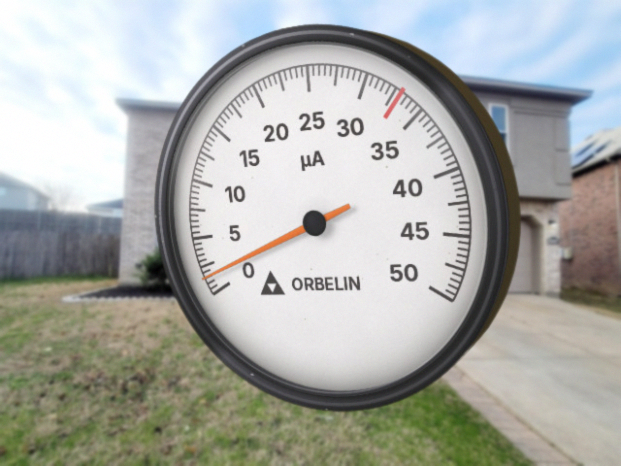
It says 1.5 µA
